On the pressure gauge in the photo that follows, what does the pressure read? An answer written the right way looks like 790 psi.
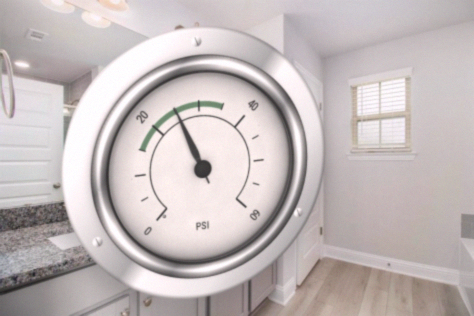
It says 25 psi
